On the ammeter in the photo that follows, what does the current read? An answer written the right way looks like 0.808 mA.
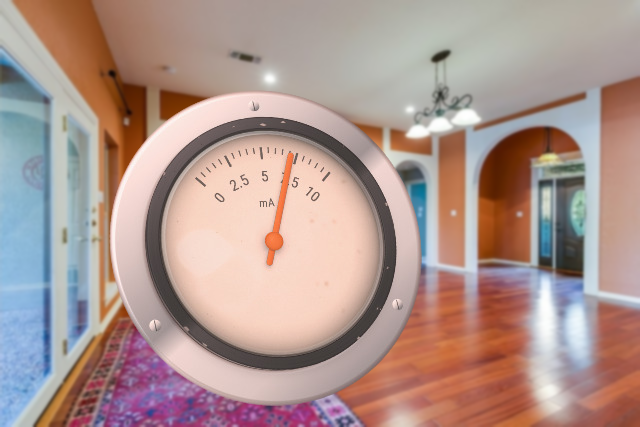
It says 7 mA
